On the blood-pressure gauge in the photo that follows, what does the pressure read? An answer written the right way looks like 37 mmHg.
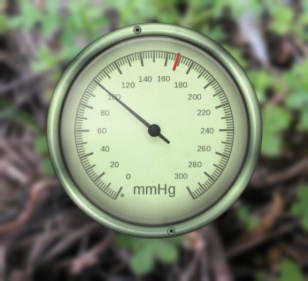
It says 100 mmHg
